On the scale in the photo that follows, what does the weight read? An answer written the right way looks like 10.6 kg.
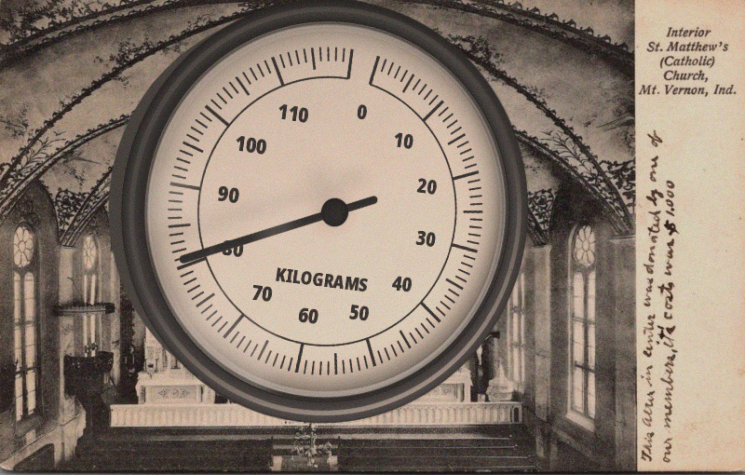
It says 81 kg
